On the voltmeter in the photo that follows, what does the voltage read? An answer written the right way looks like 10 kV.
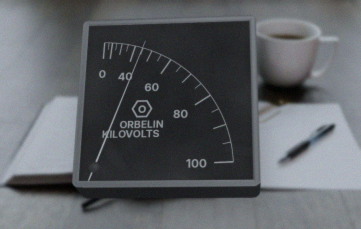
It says 45 kV
